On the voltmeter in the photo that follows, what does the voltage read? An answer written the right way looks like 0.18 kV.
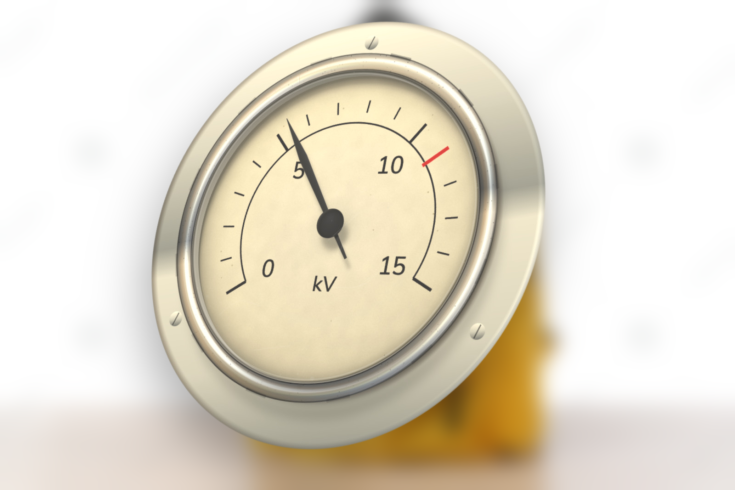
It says 5.5 kV
